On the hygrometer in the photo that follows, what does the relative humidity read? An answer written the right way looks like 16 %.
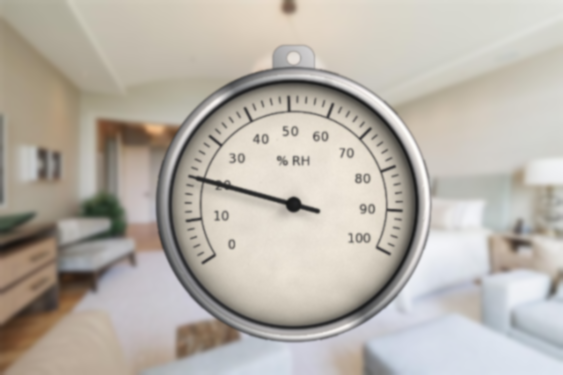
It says 20 %
